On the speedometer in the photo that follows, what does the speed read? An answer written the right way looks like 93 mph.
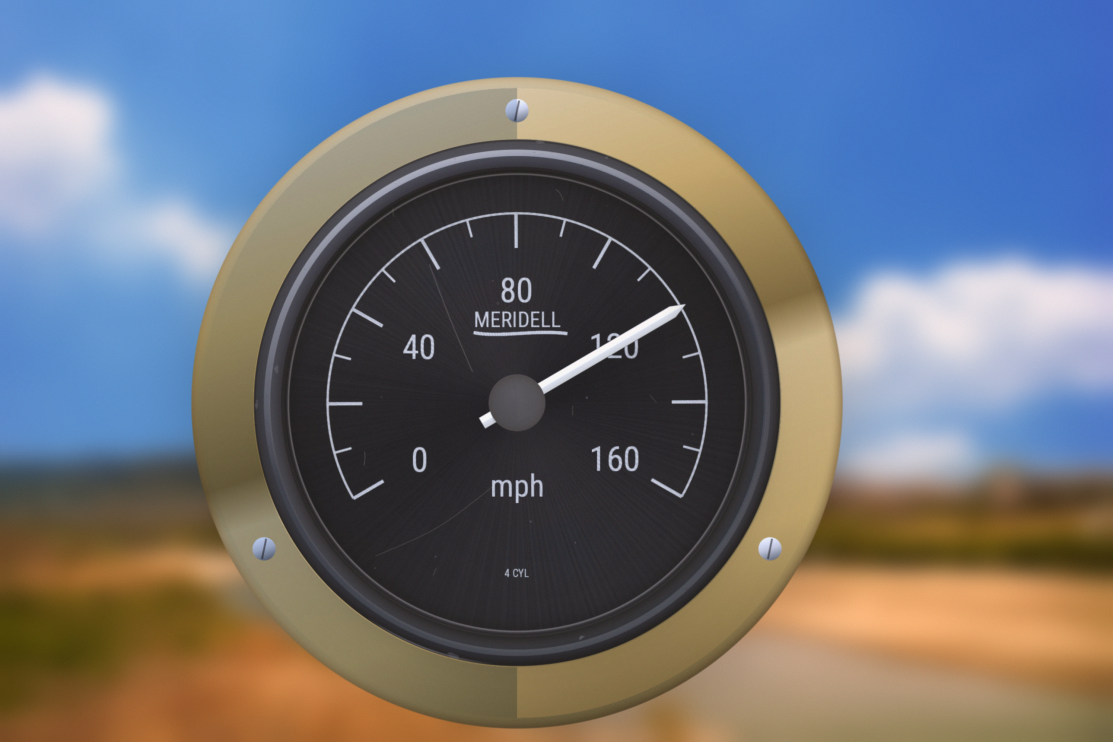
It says 120 mph
